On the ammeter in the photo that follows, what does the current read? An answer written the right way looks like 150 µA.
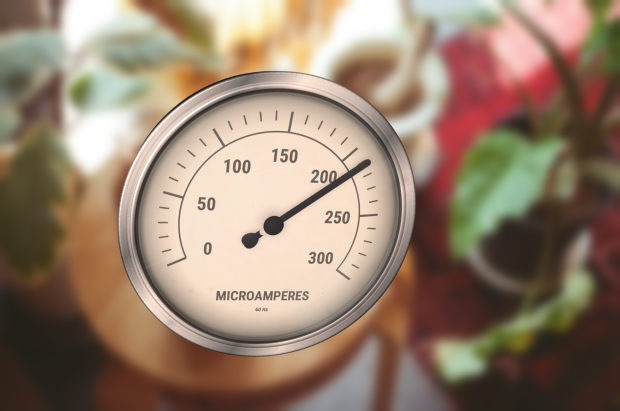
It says 210 µA
